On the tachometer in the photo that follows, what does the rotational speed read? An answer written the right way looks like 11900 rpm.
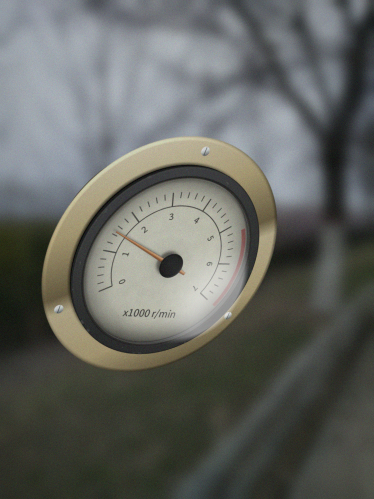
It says 1500 rpm
